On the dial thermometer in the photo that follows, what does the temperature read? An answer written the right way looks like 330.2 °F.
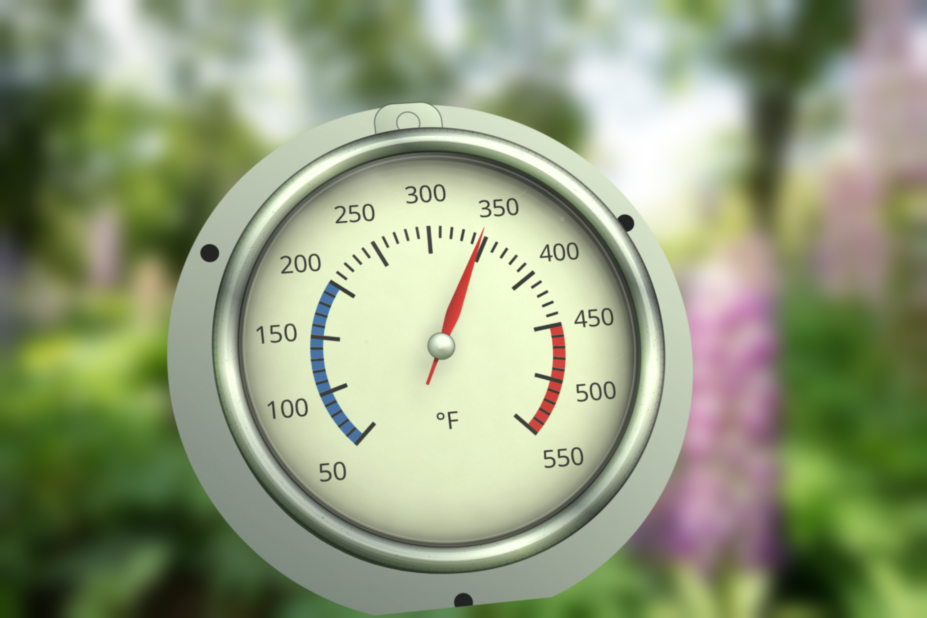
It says 345 °F
